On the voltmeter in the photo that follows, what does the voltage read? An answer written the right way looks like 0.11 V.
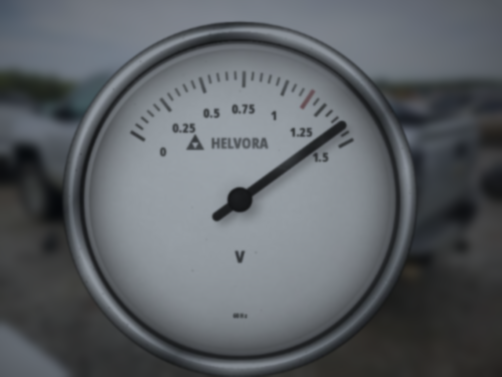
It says 1.4 V
